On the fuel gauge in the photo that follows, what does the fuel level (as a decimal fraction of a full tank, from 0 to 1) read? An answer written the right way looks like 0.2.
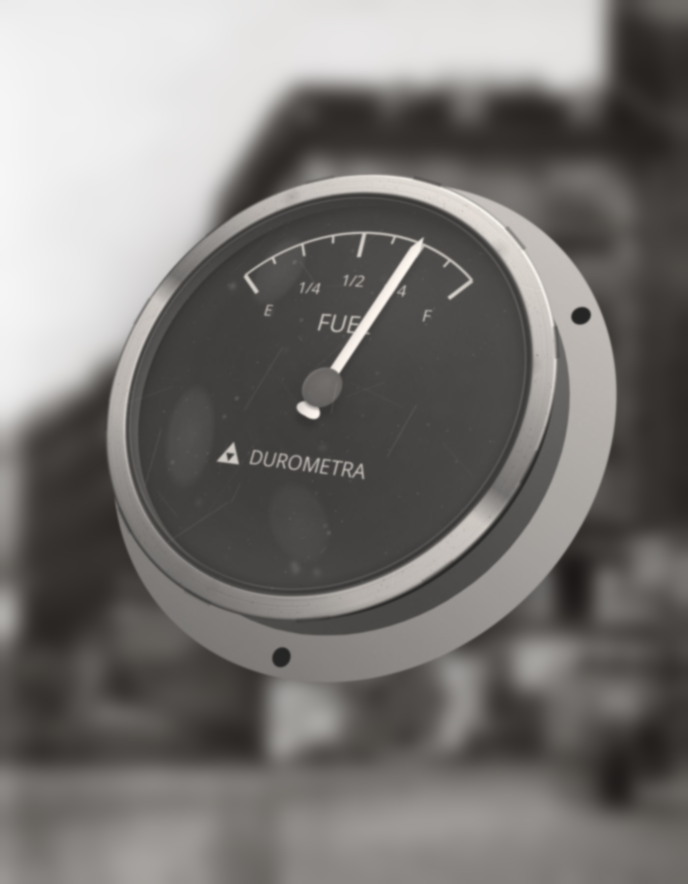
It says 0.75
